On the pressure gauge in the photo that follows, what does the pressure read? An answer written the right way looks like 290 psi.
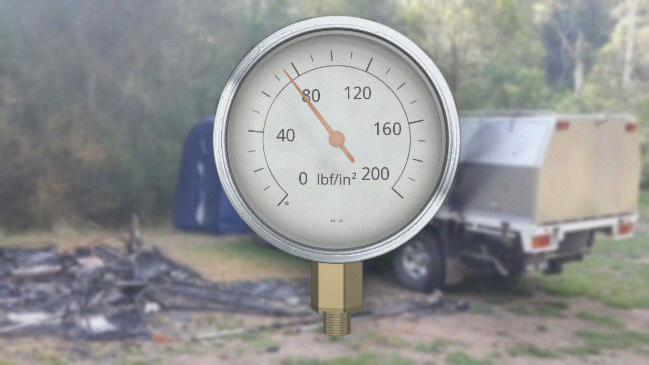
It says 75 psi
